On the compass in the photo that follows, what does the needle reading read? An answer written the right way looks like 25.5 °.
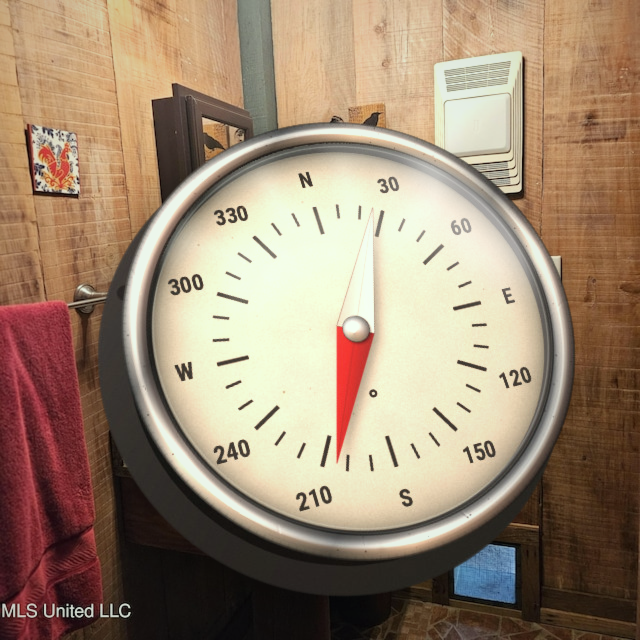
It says 205 °
